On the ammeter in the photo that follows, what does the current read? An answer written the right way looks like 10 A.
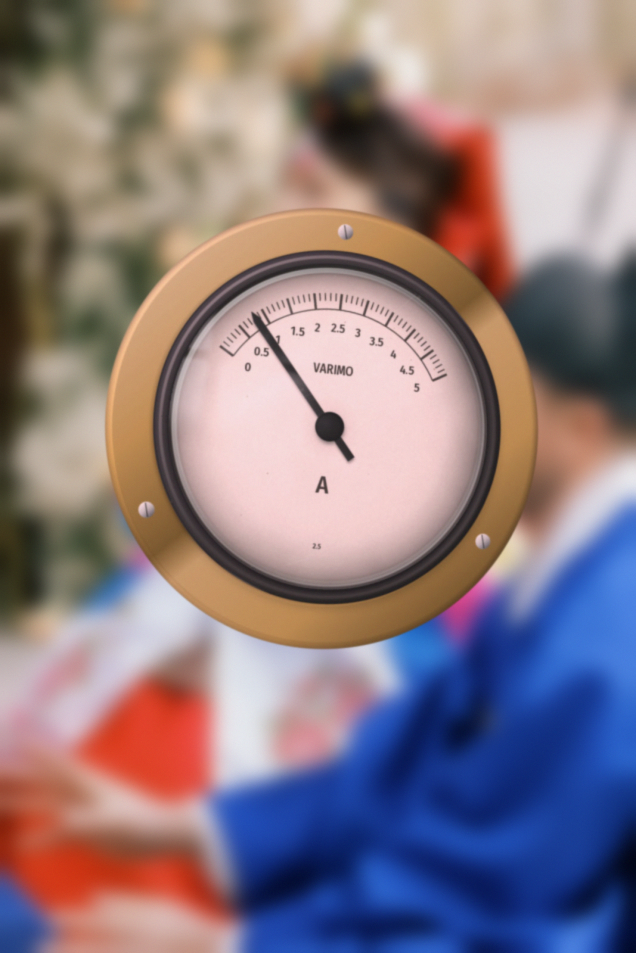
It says 0.8 A
